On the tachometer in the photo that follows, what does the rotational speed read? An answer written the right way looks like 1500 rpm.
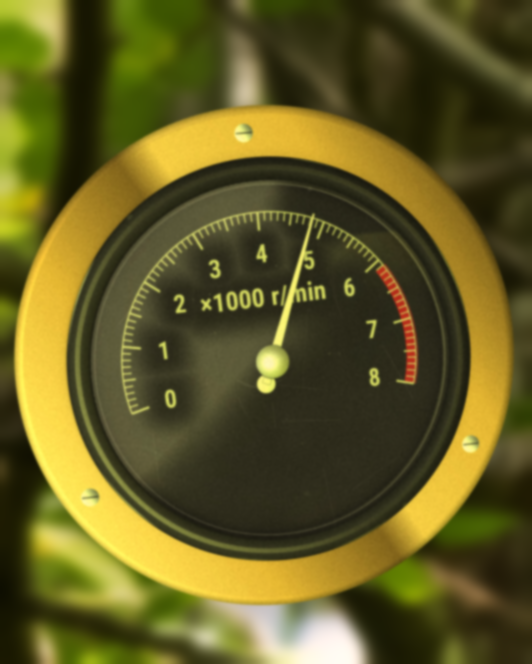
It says 4800 rpm
